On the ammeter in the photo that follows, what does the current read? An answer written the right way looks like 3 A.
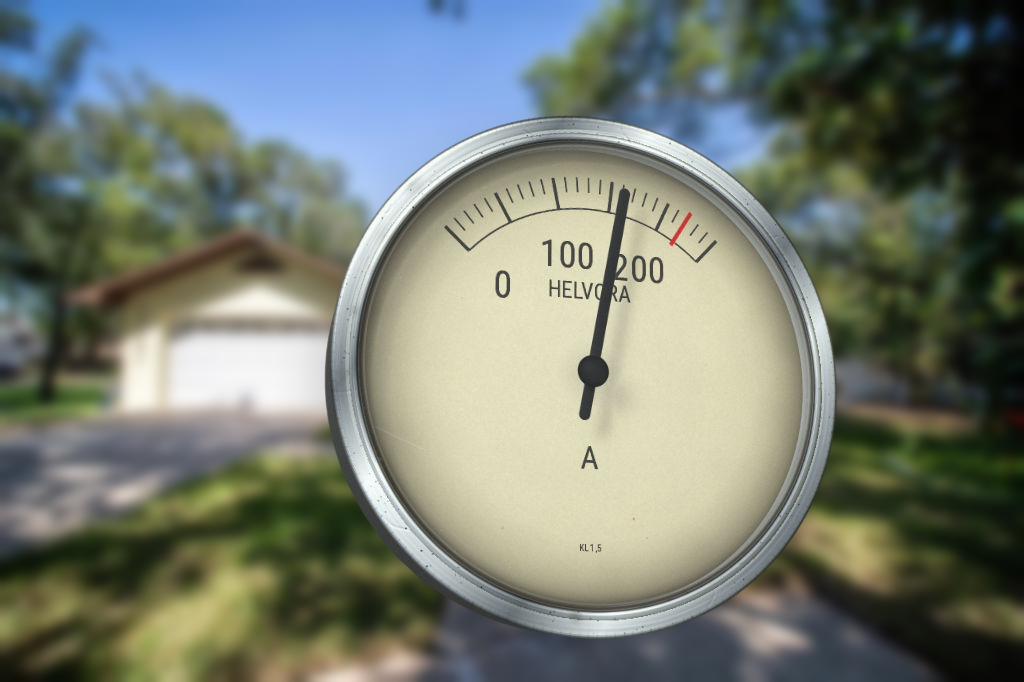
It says 160 A
